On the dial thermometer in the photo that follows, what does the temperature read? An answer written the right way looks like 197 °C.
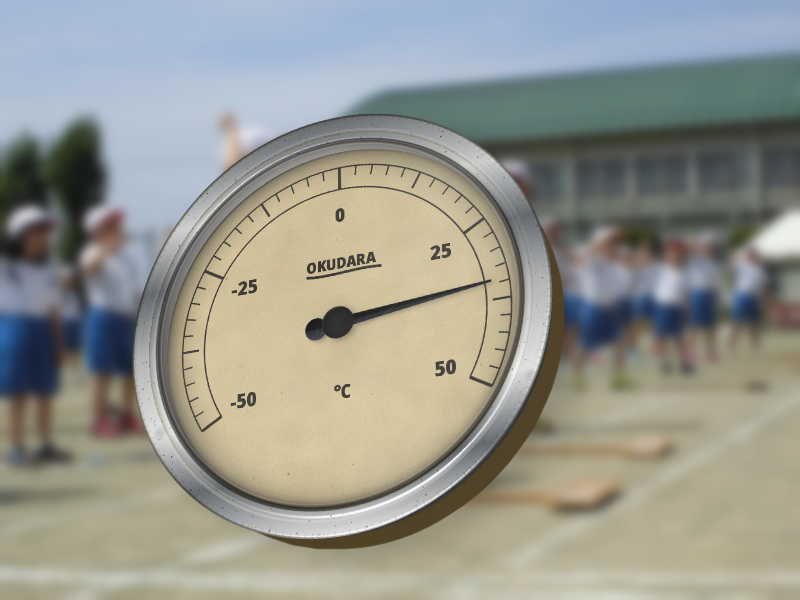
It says 35 °C
